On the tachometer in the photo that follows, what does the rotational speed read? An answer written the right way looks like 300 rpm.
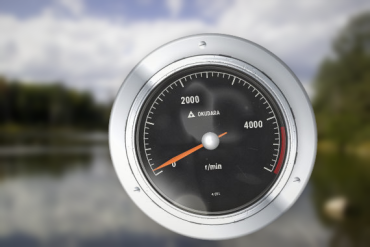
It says 100 rpm
